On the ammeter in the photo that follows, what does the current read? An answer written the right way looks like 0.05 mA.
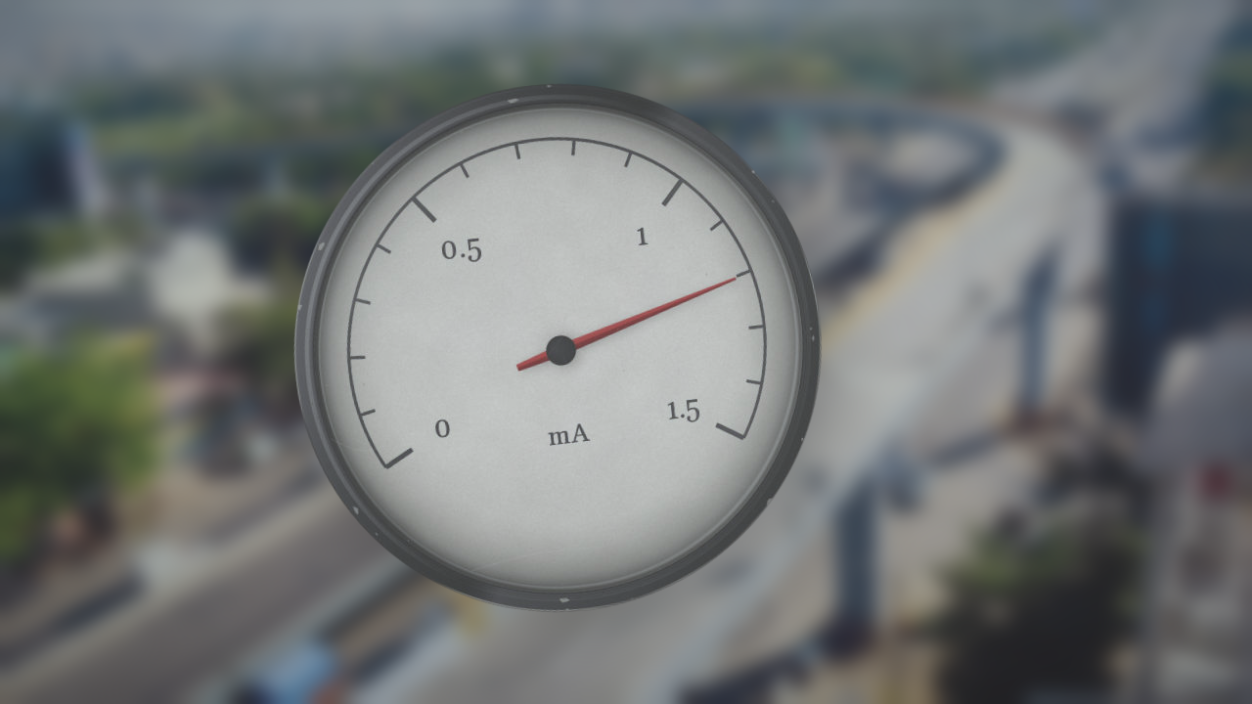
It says 1.2 mA
